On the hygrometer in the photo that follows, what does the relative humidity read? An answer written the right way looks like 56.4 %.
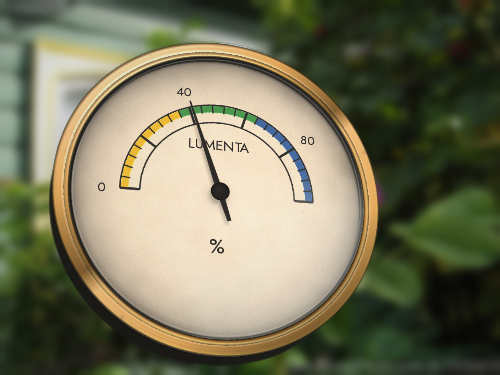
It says 40 %
